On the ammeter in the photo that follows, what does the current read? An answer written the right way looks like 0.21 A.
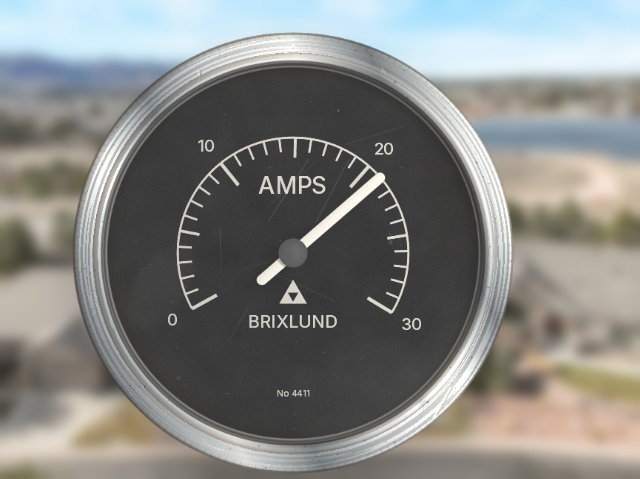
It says 21 A
